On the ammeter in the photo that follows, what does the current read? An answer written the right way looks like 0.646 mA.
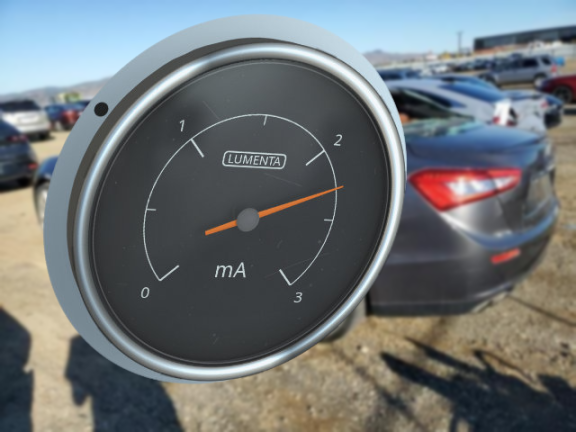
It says 2.25 mA
